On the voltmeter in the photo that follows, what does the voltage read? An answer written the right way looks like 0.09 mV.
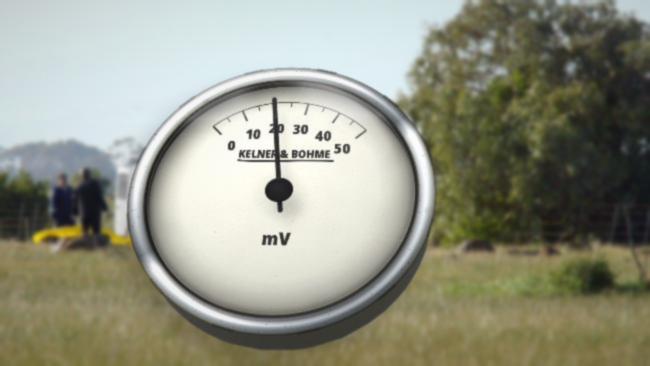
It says 20 mV
